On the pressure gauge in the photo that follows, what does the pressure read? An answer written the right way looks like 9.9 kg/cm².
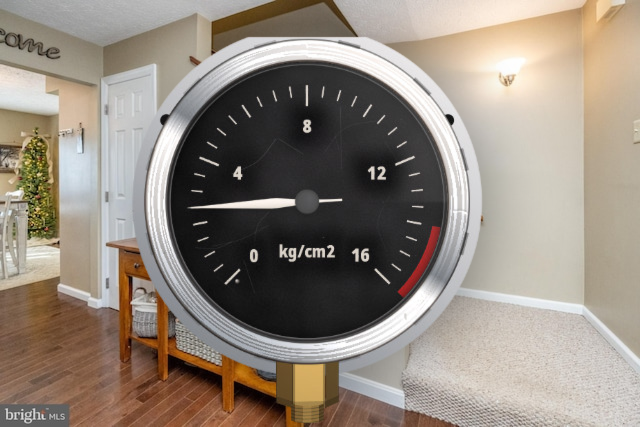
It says 2.5 kg/cm²
